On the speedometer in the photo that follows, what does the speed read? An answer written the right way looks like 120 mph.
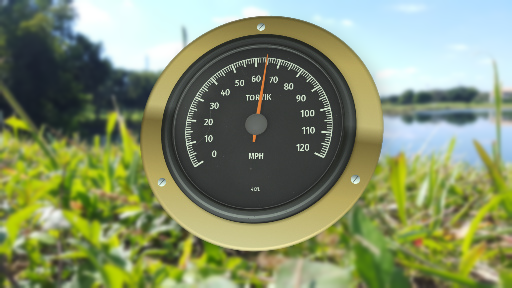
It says 65 mph
